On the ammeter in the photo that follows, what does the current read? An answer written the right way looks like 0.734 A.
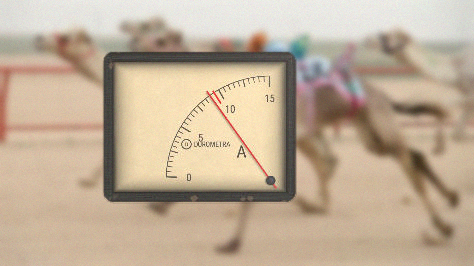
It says 9 A
